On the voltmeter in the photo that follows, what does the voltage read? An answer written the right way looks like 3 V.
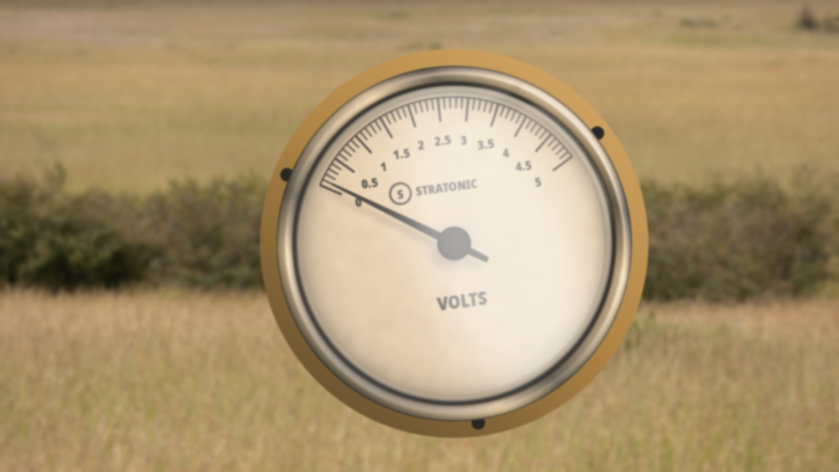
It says 0.1 V
